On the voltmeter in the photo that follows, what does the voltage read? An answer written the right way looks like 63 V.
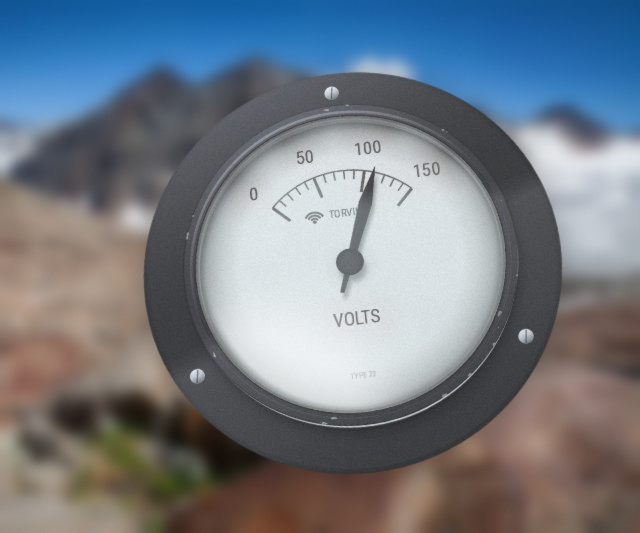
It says 110 V
